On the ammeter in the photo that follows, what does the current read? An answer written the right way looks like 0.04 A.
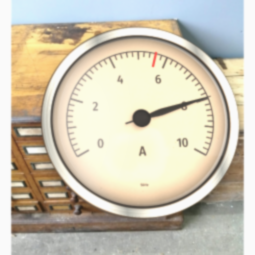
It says 8 A
